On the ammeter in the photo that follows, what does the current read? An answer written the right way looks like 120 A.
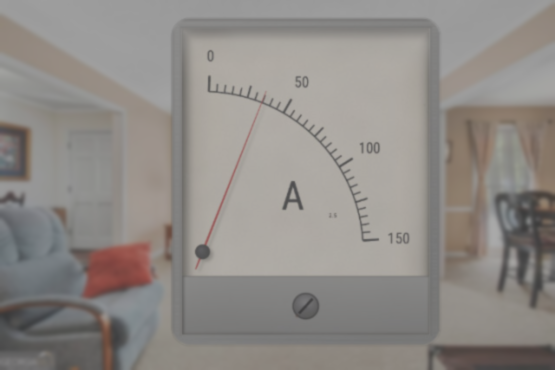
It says 35 A
